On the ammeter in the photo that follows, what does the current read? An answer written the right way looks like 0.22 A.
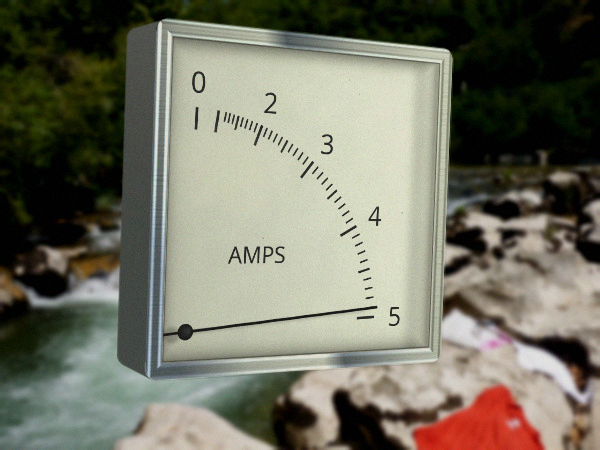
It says 4.9 A
